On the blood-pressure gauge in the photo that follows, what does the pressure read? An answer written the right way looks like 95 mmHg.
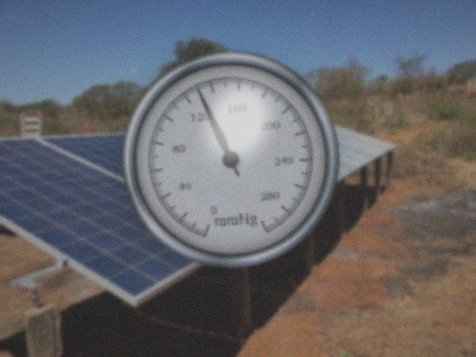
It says 130 mmHg
